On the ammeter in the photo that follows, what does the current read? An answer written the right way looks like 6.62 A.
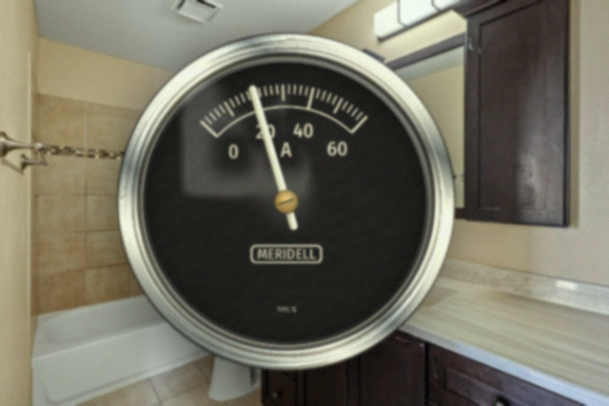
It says 20 A
